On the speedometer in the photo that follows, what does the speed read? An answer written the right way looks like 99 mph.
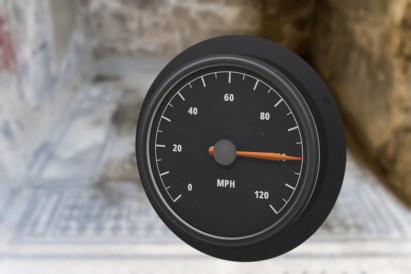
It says 100 mph
